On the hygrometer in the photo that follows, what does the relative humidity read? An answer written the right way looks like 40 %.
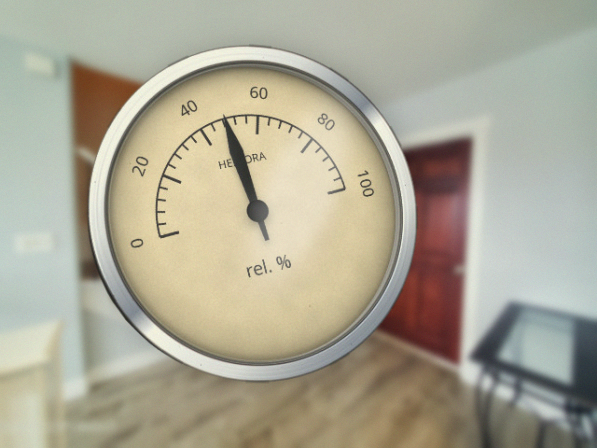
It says 48 %
